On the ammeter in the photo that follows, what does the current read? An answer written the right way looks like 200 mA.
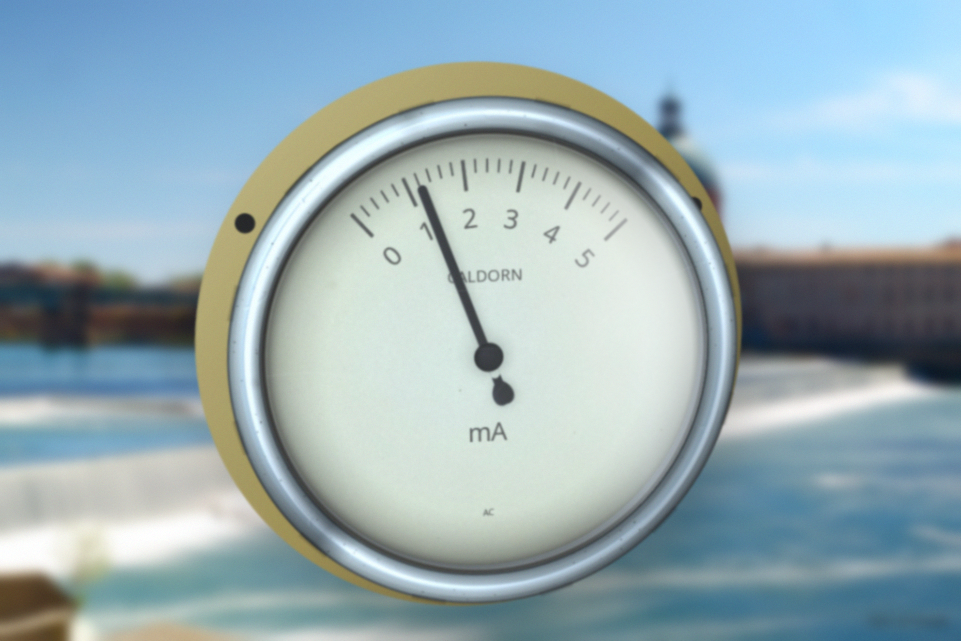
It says 1.2 mA
